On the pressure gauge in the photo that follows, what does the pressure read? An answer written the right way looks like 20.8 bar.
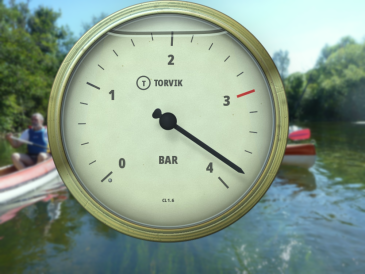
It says 3.8 bar
